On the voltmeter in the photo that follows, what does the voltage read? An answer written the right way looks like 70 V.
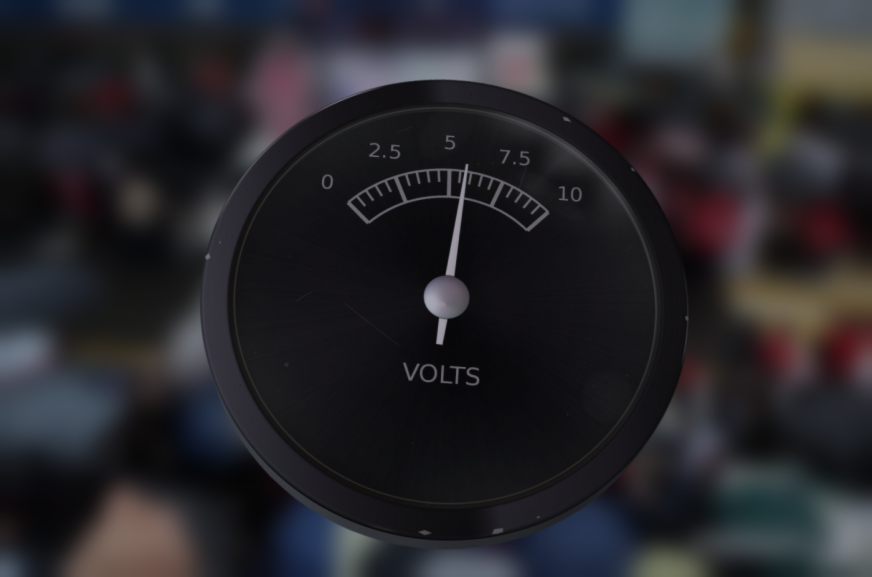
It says 5.75 V
